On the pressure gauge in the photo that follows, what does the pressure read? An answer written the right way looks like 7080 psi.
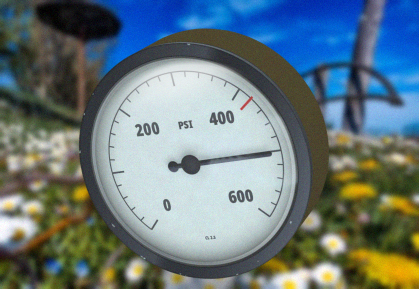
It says 500 psi
